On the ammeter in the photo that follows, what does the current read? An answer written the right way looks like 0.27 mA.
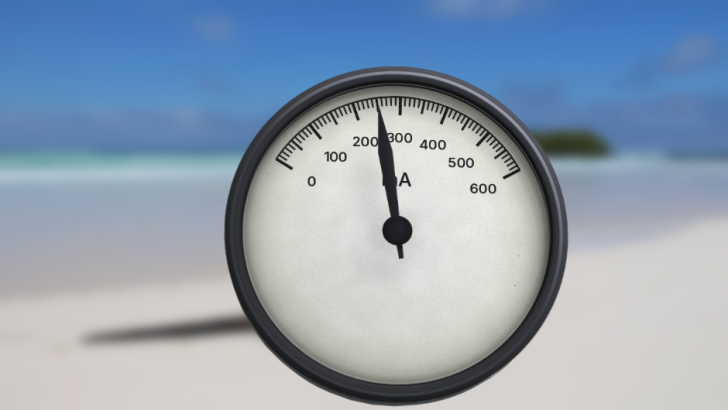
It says 250 mA
